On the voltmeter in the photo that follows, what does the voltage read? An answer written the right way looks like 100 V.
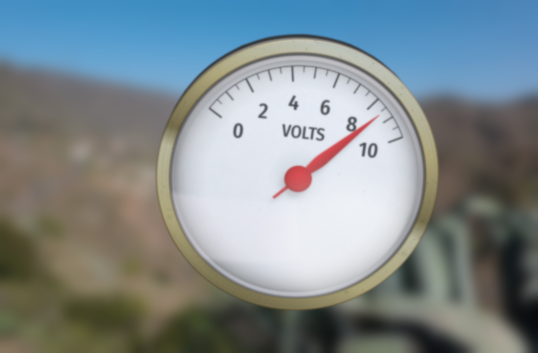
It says 8.5 V
